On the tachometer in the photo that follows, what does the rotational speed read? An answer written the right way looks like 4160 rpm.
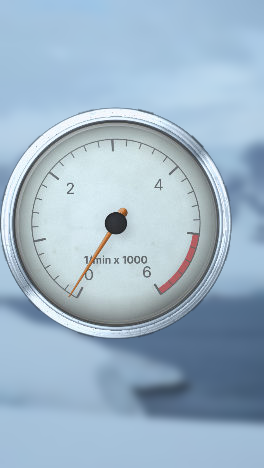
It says 100 rpm
